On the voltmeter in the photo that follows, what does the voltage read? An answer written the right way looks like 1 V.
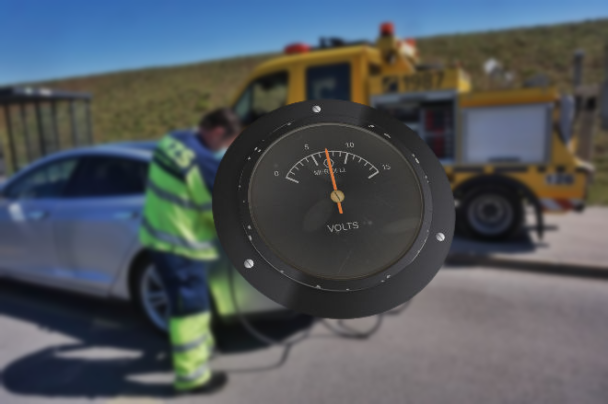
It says 7 V
